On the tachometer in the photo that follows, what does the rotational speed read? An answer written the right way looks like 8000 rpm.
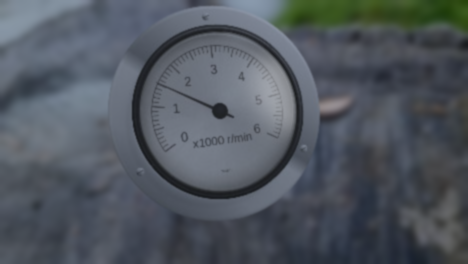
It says 1500 rpm
